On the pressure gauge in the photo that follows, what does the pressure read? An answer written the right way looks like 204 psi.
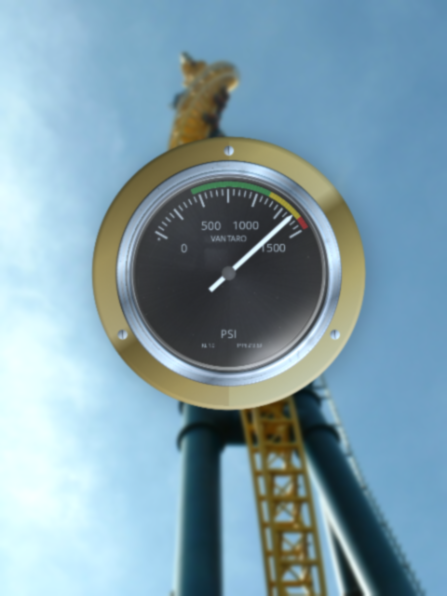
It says 1350 psi
